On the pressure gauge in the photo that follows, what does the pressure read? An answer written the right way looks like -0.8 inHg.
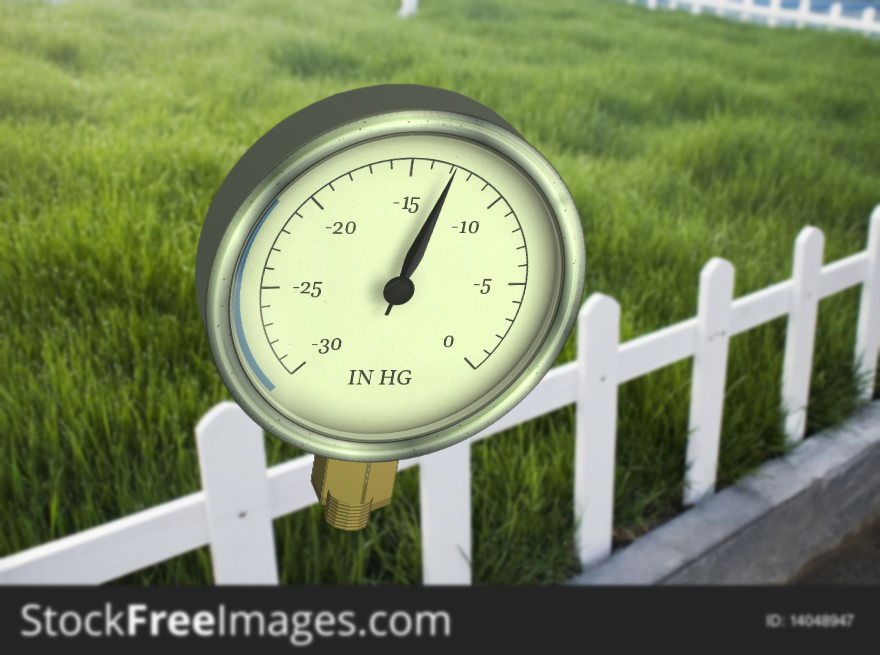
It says -13 inHg
